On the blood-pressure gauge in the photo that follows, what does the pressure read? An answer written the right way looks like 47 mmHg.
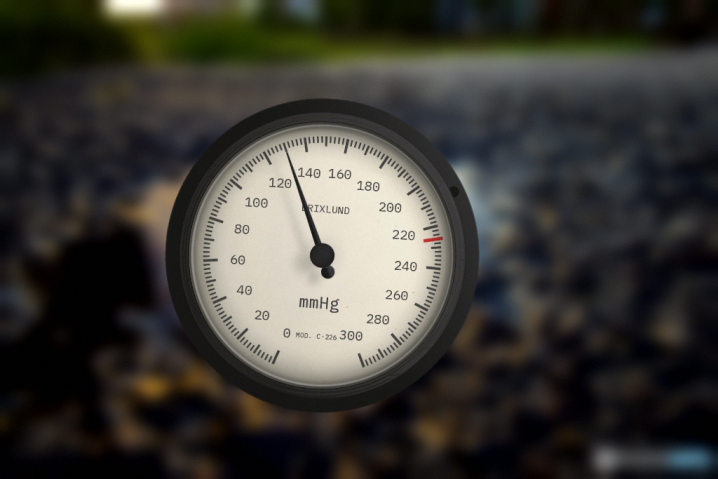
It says 130 mmHg
